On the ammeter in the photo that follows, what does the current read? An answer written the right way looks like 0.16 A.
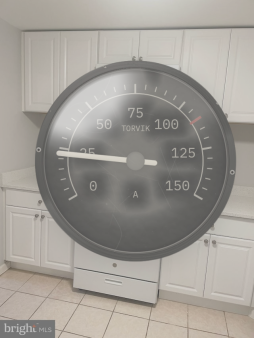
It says 22.5 A
